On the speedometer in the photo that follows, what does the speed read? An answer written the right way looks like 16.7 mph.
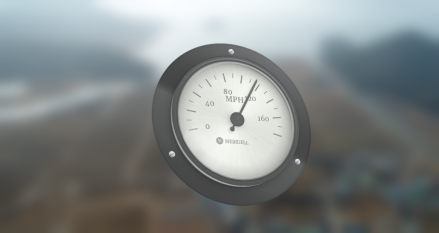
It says 115 mph
